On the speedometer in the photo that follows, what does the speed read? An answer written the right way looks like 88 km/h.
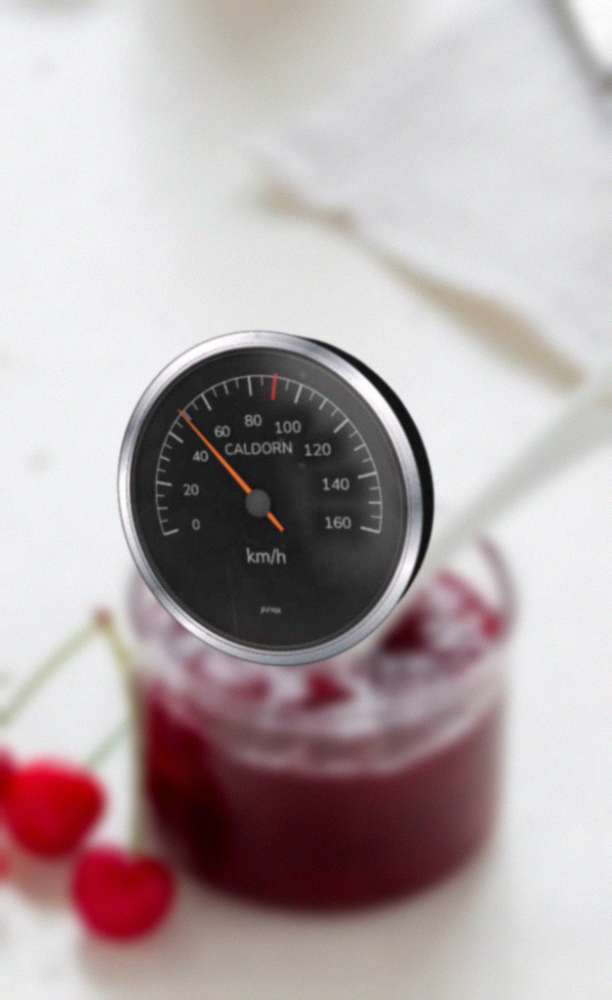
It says 50 km/h
